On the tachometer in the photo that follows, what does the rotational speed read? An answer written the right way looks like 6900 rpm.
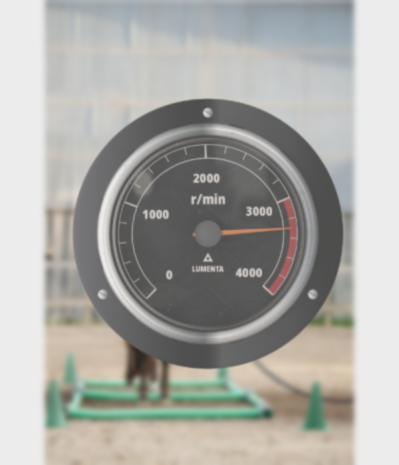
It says 3300 rpm
